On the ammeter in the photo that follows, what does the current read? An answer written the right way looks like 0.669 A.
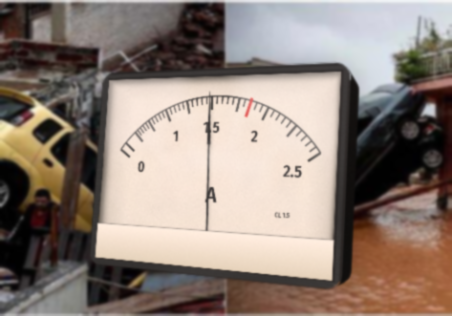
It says 1.5 A
